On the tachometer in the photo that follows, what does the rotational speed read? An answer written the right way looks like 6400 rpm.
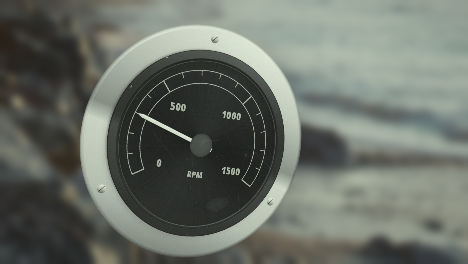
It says 300 rpm
